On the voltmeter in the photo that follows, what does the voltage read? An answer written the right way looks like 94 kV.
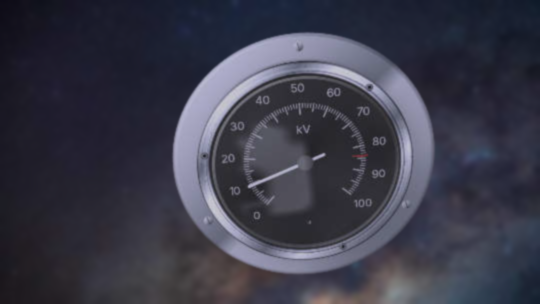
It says 10 kV
